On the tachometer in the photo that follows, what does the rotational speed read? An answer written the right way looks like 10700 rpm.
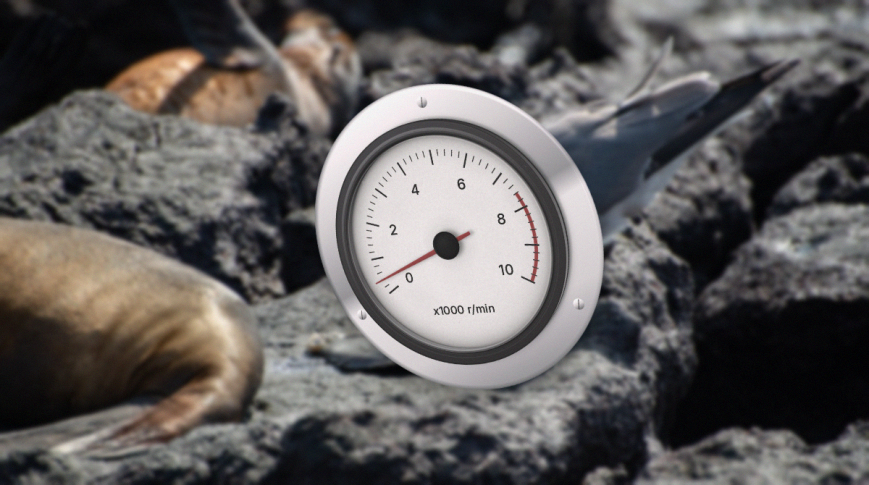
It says 400 rpm
